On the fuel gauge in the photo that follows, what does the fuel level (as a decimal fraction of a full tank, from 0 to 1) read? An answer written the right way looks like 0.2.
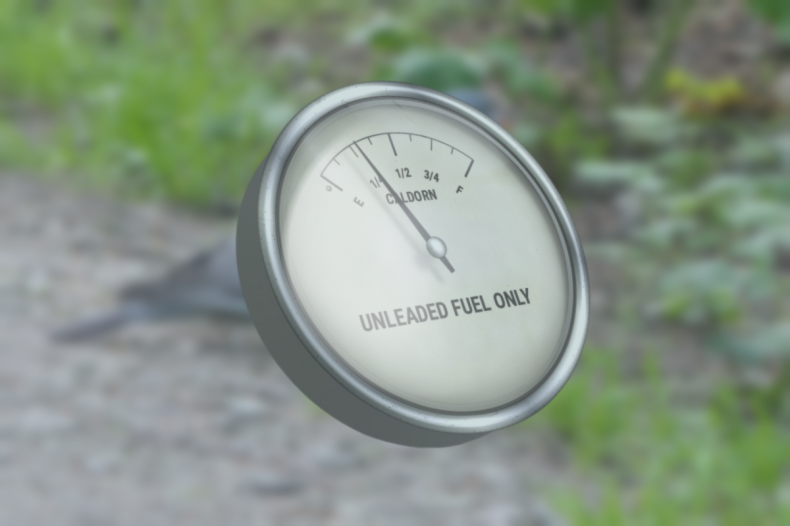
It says 0.25
